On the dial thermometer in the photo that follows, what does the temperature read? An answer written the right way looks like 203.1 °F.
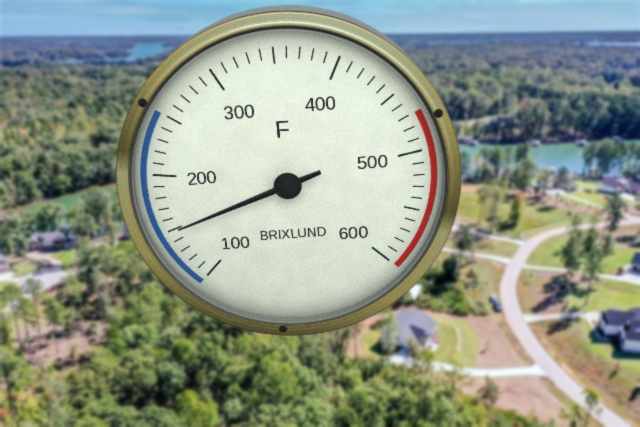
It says 150 °F
